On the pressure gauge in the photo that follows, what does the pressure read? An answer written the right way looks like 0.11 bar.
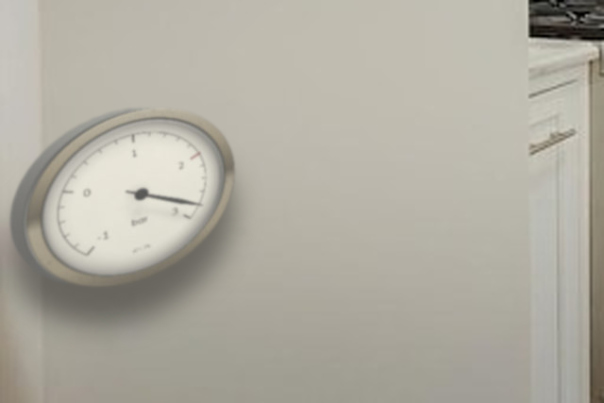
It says 2.8 bar
